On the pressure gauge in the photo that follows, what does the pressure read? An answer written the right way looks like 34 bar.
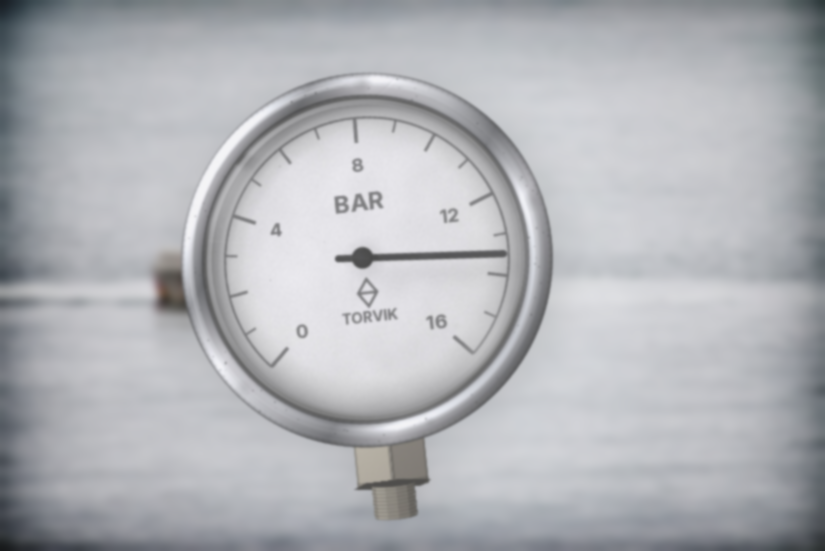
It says 13.5 bar
